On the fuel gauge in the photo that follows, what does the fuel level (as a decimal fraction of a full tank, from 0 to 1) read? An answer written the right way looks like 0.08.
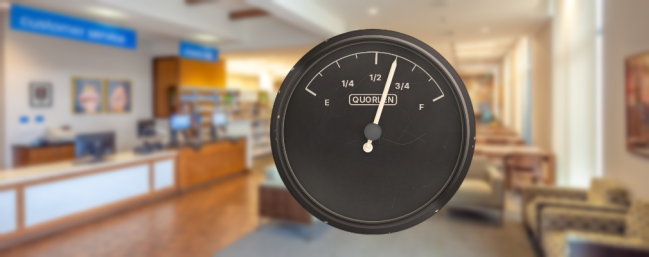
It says 0.625
